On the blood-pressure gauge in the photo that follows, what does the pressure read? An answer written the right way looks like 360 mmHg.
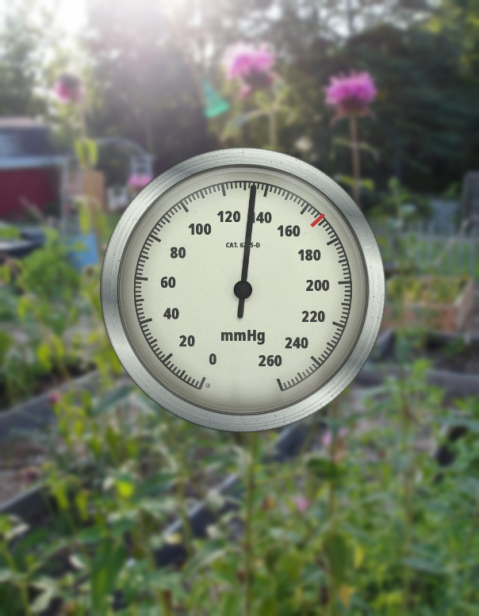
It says 134 mmHg
